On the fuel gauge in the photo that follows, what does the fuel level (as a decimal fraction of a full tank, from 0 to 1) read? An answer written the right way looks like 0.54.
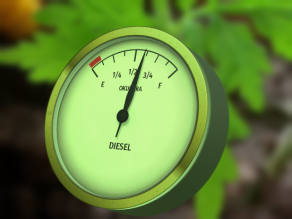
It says 0.625
